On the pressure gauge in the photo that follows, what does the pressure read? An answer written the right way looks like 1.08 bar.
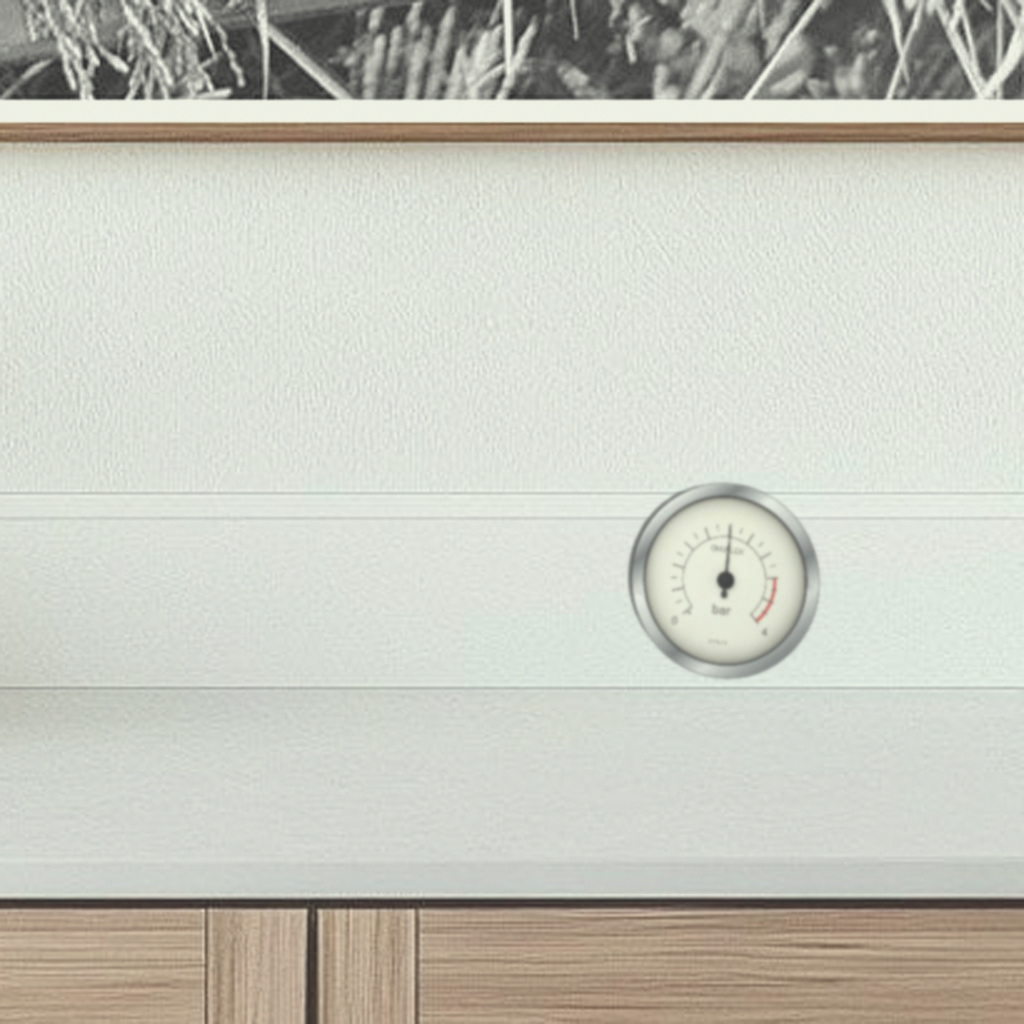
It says 2 bar
